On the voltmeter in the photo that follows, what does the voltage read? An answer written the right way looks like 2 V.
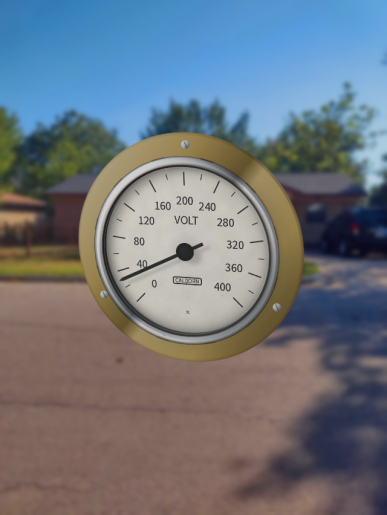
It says 30 V
